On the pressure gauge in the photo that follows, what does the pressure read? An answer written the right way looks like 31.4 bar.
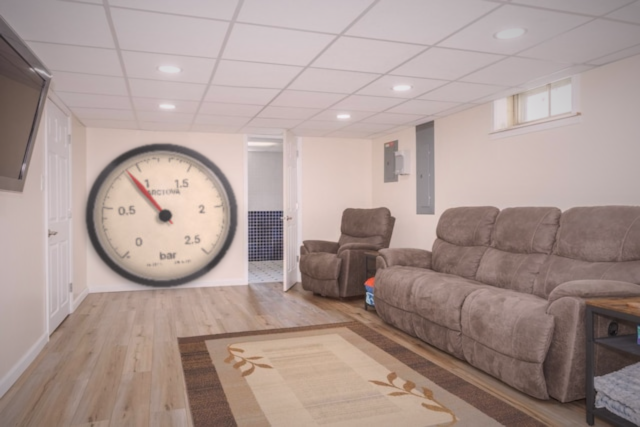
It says 0.9 bar
